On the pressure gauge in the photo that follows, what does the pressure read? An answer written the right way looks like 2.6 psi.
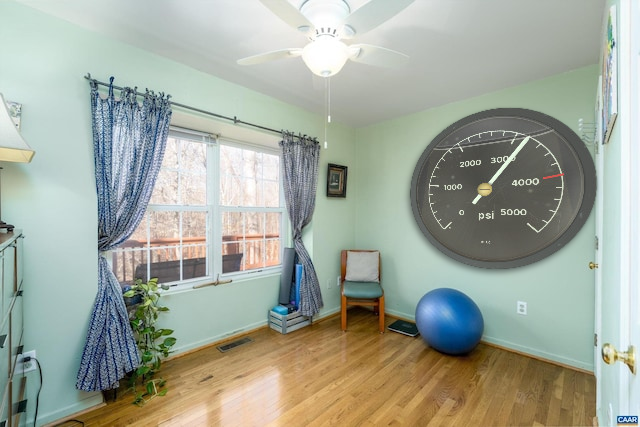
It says 3200 psi
